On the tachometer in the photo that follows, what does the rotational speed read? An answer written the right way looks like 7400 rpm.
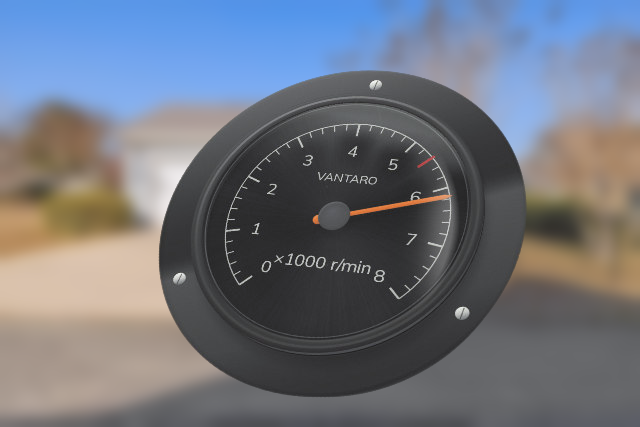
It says 6200 rpm
